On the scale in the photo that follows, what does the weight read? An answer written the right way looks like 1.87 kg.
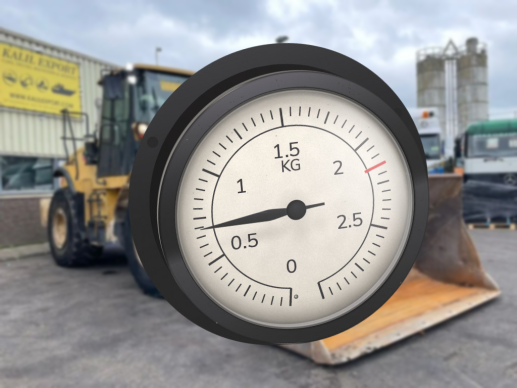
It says 0.7 kg
